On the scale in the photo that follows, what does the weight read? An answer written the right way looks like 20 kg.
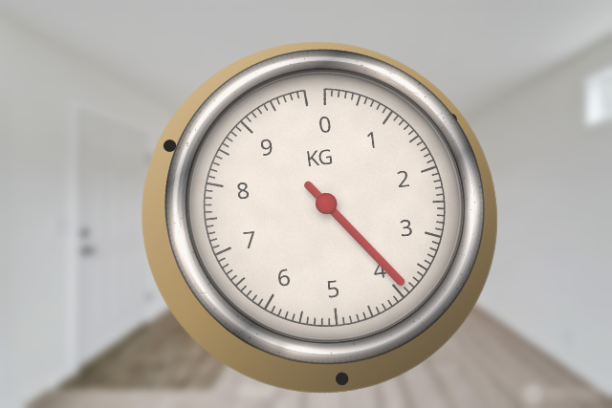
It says 3.9 kg
